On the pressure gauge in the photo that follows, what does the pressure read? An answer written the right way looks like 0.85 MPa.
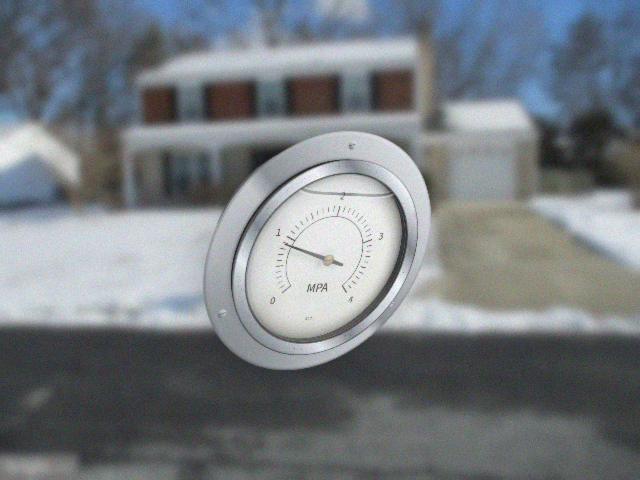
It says 0.9 MPa
